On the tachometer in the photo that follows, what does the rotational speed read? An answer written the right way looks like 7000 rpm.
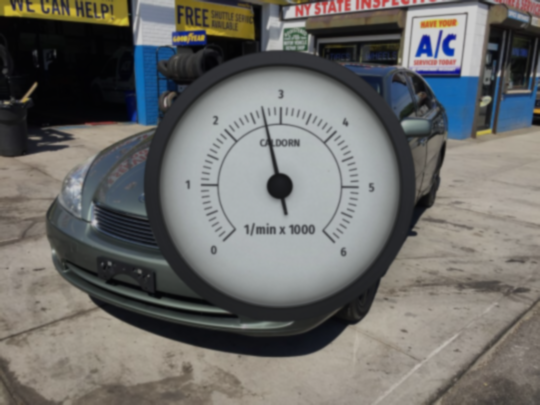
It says 2700 rpm
